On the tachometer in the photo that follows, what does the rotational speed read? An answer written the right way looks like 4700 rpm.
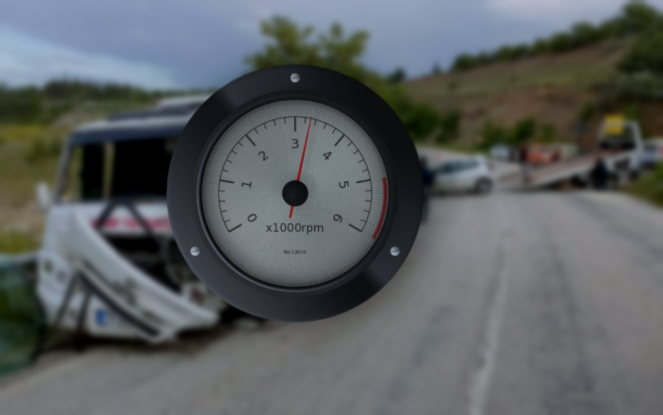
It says 3300 rpm
